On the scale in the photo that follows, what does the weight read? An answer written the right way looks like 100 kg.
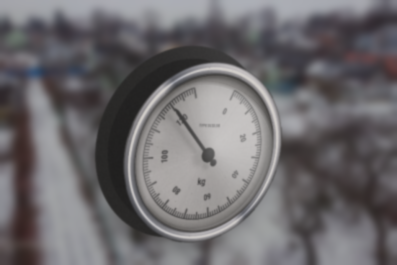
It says 120 kg
